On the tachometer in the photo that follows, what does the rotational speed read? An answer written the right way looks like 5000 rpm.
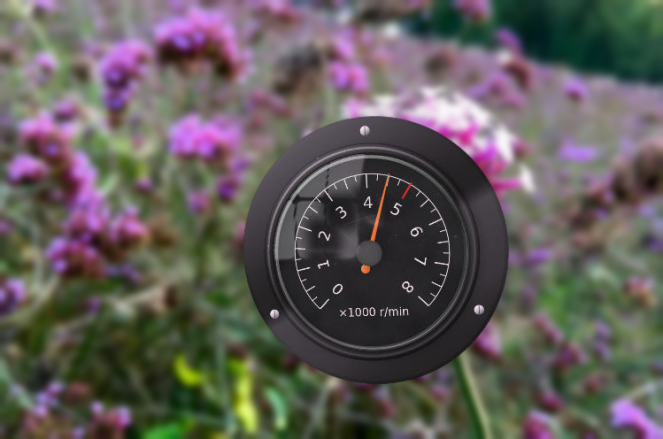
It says 4500 rpm
